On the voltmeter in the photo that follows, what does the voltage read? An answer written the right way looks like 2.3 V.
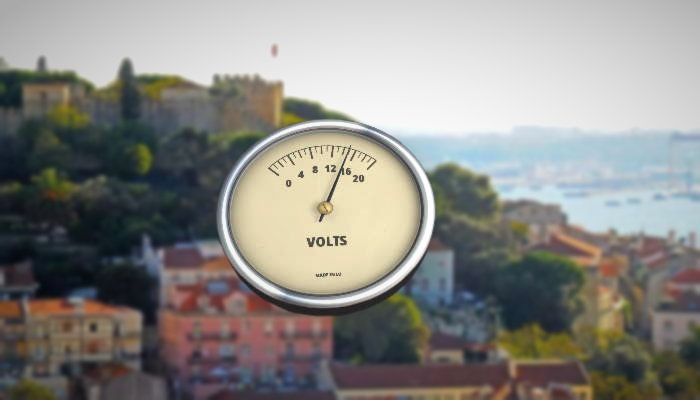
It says 15 V
